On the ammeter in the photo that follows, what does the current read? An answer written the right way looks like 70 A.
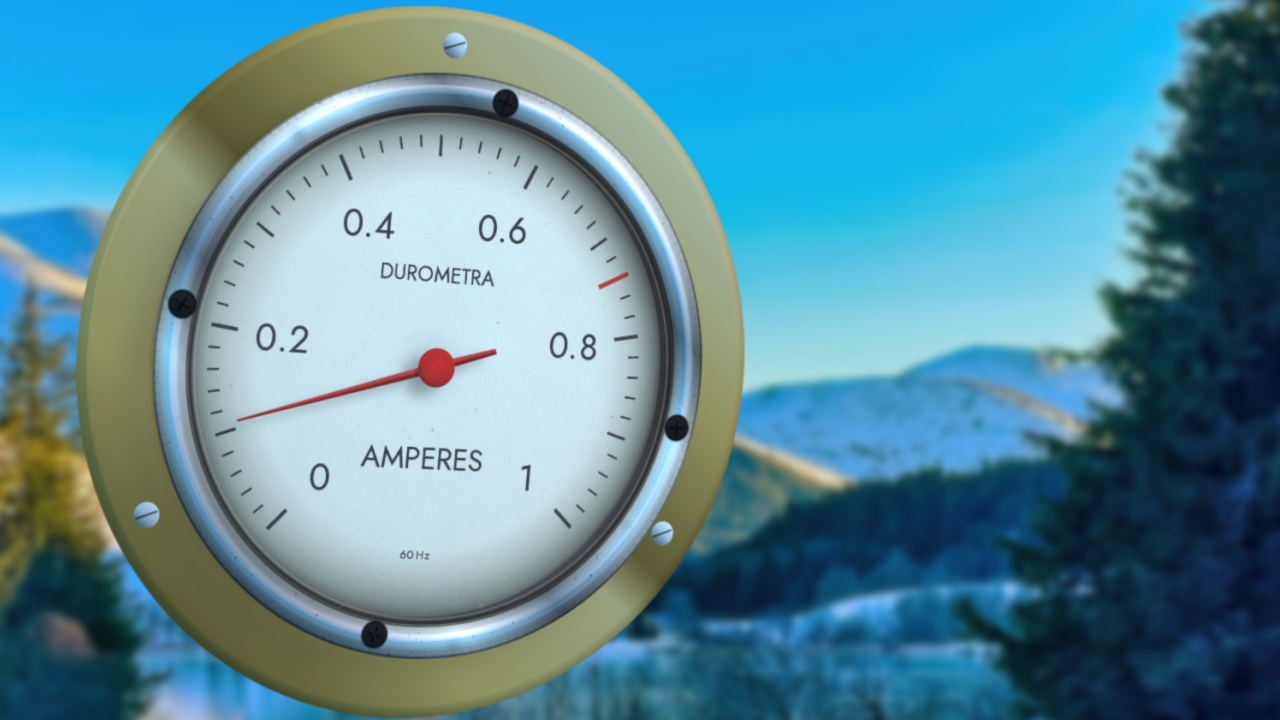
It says 0.11 A
